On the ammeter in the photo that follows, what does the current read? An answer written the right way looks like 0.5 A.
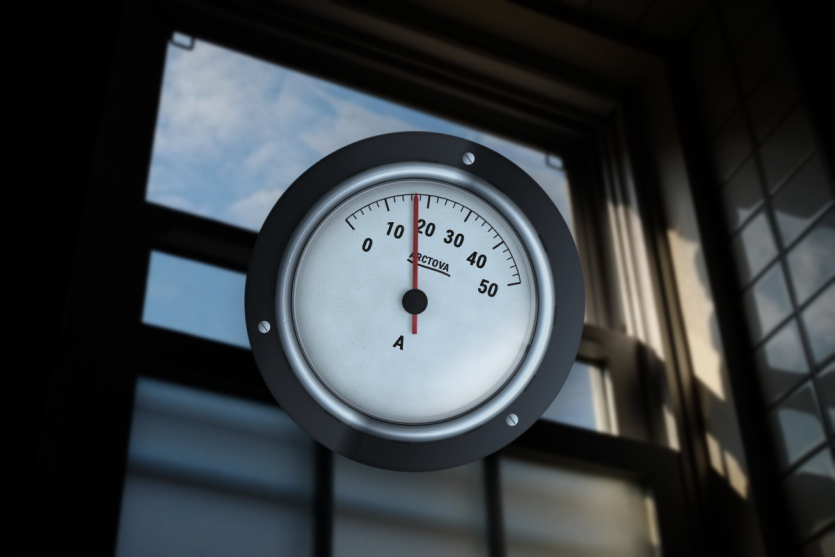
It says 17 A
